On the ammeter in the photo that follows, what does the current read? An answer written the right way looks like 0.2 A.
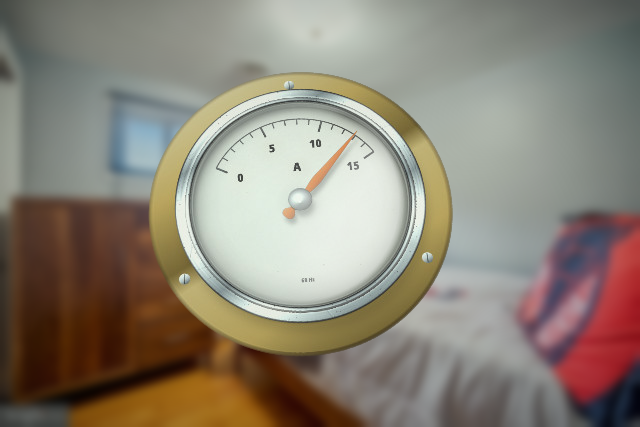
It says 13 A
